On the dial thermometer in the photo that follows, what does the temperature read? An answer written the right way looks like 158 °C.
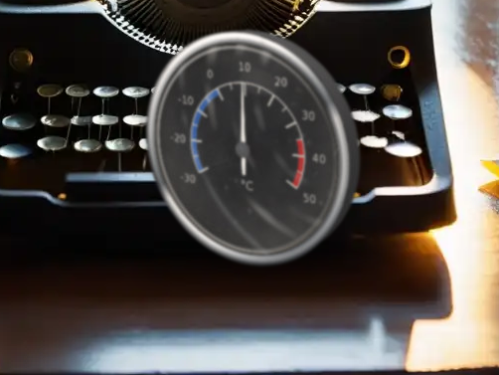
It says 10 °C
